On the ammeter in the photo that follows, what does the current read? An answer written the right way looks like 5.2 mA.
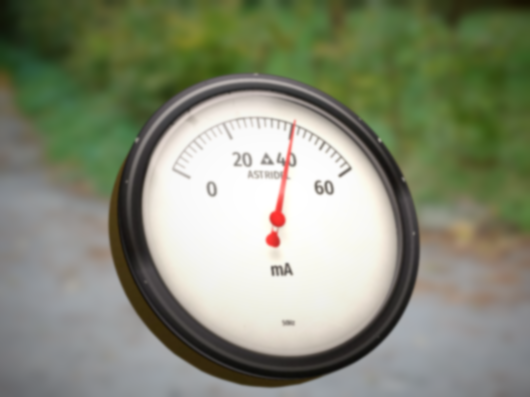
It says 40 mA
